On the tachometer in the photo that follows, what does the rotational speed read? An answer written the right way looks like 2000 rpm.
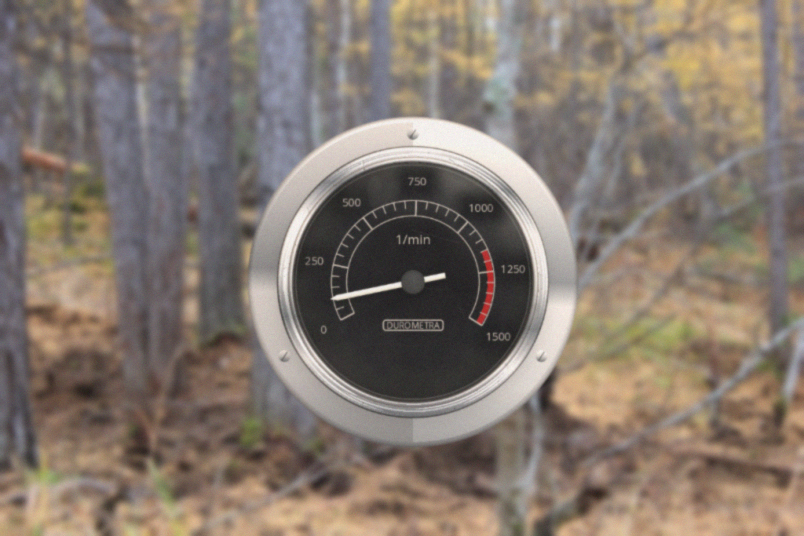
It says 100 rpm
